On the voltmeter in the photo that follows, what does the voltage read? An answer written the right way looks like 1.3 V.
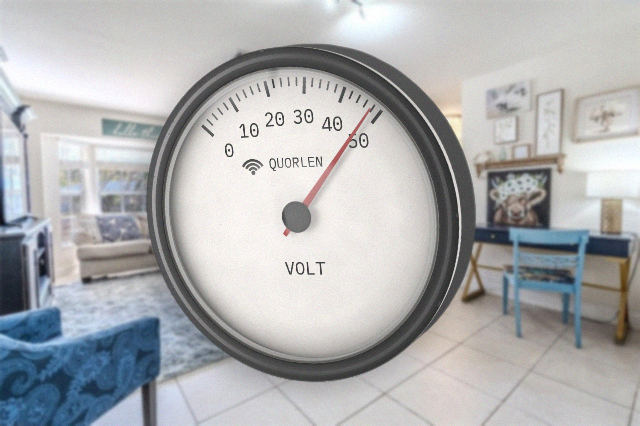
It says 48 V
